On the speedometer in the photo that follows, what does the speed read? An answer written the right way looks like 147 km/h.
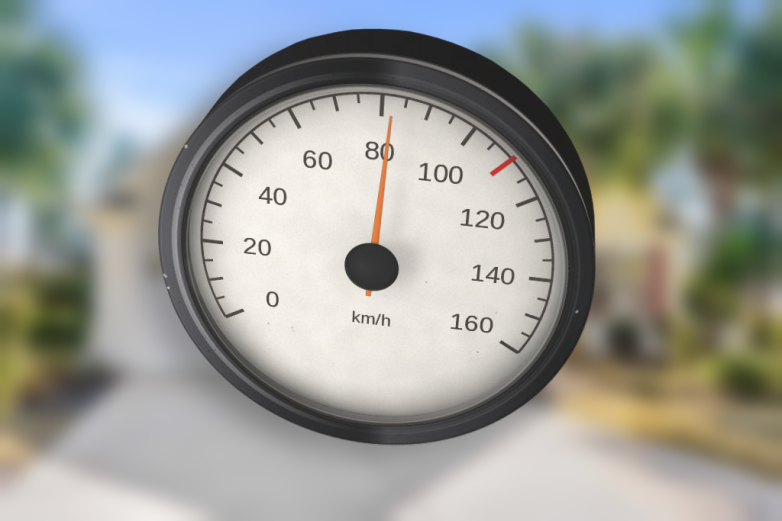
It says 82.5 km/h
